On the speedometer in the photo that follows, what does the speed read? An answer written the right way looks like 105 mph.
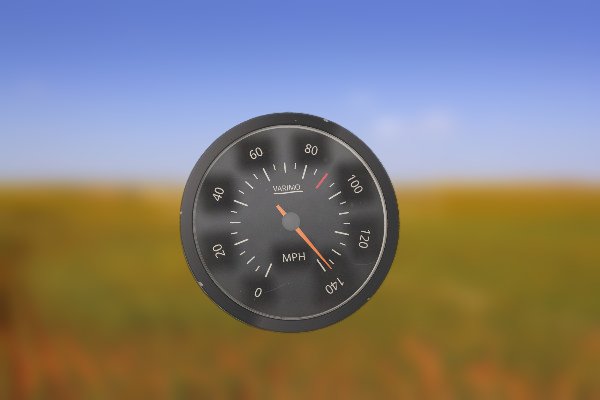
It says 137.5 mph
